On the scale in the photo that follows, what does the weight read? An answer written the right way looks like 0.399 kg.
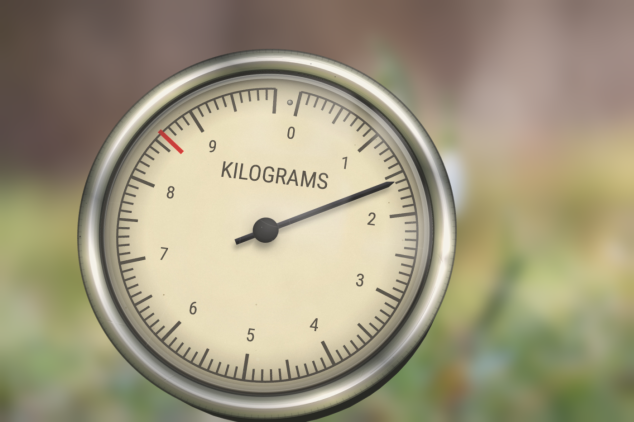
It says 1.6 kg
